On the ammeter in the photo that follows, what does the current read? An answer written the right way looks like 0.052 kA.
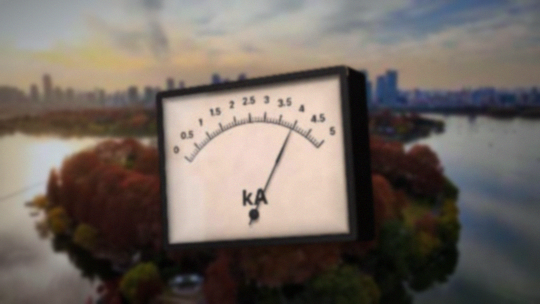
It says 4 kA
